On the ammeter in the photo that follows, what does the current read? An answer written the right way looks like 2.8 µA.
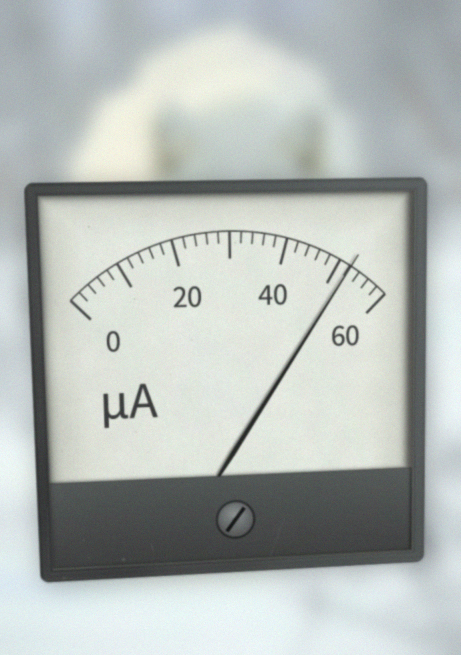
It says 52 µA
